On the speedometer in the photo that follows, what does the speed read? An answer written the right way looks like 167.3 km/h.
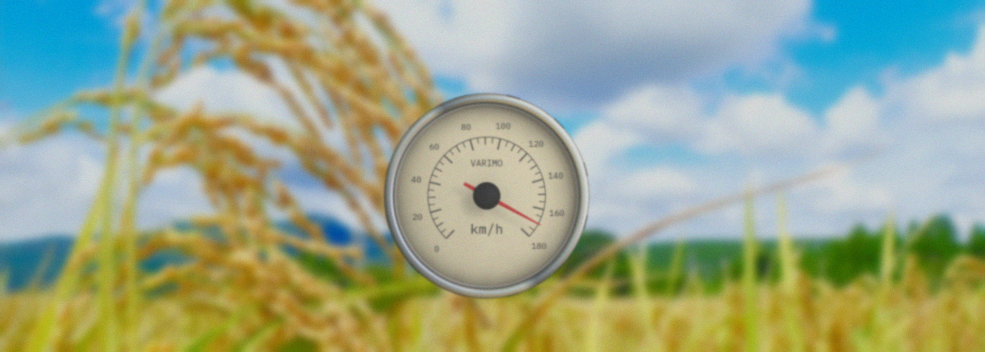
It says 170 km/h
